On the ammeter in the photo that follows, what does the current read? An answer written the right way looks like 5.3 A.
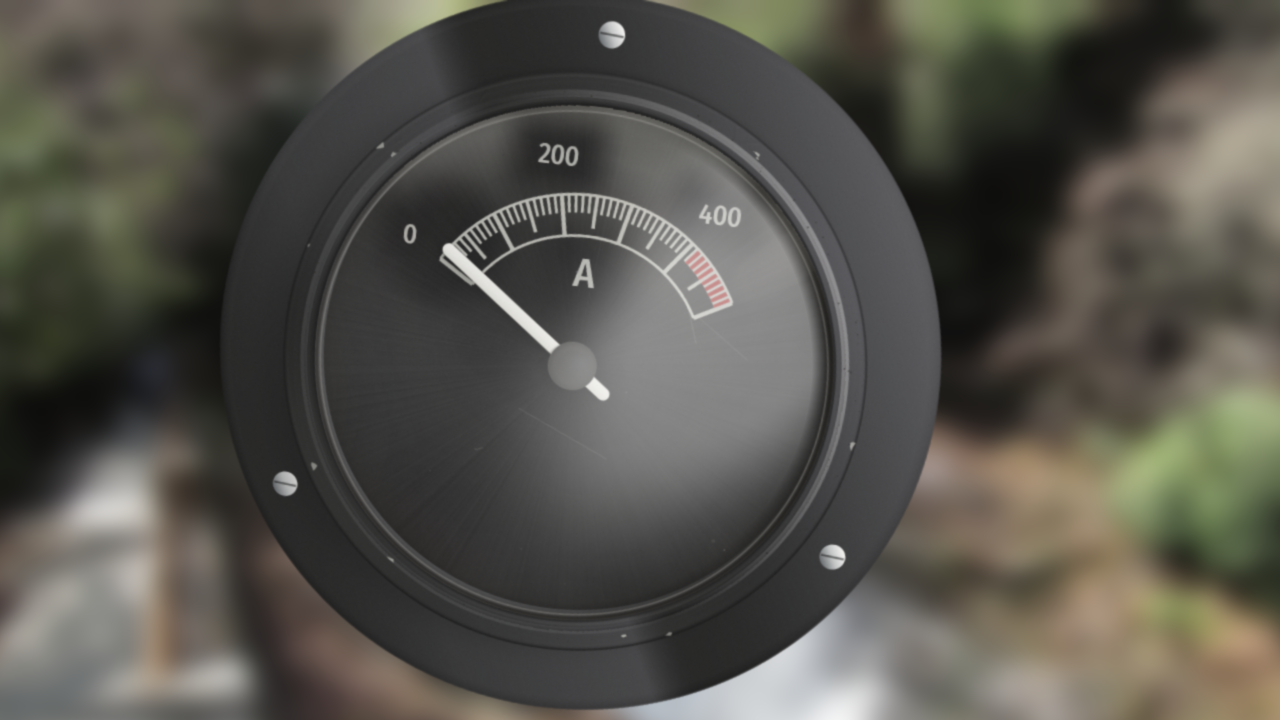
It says 20 A
